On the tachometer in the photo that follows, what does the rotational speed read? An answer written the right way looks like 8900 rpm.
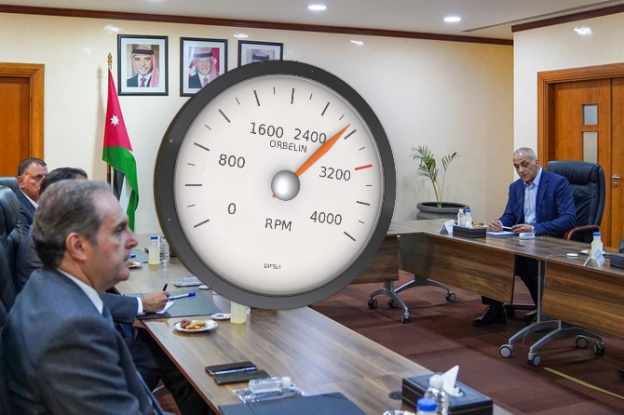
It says 2700 rpm
